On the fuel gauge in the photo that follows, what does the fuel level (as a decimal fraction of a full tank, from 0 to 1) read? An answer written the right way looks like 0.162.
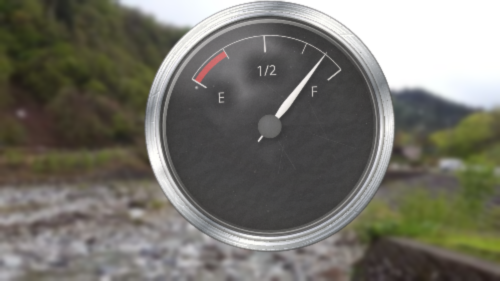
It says 0.875
